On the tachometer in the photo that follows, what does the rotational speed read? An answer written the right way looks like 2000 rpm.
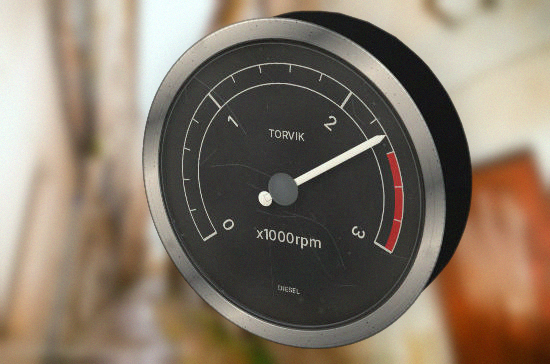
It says 2300 rpm
